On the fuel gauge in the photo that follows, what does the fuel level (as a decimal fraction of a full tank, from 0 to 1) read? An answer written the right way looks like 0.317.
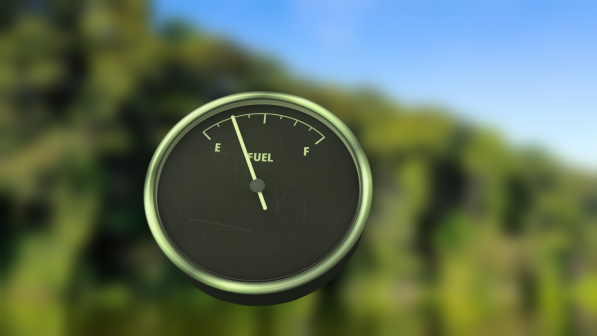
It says 0.25
